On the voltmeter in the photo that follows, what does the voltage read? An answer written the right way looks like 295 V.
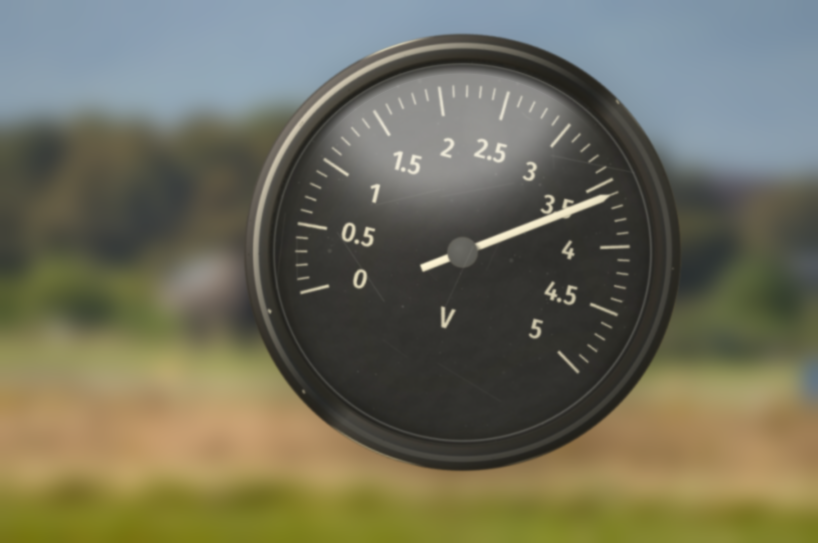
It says 3.6 V
